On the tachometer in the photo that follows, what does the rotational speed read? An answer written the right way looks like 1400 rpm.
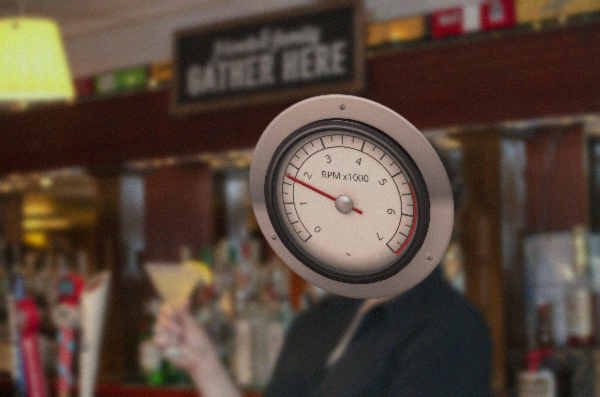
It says 1750 rpm
